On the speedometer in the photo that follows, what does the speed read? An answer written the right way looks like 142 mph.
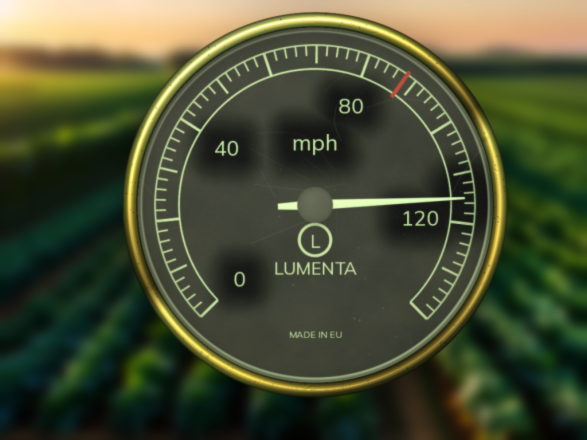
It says 115 mph
